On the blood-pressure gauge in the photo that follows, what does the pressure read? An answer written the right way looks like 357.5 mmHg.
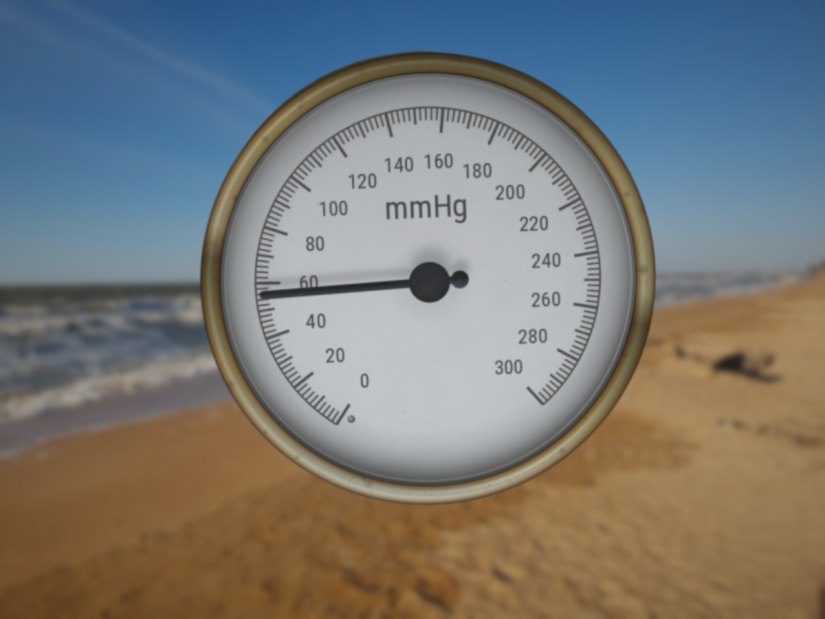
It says 56 mmHg
